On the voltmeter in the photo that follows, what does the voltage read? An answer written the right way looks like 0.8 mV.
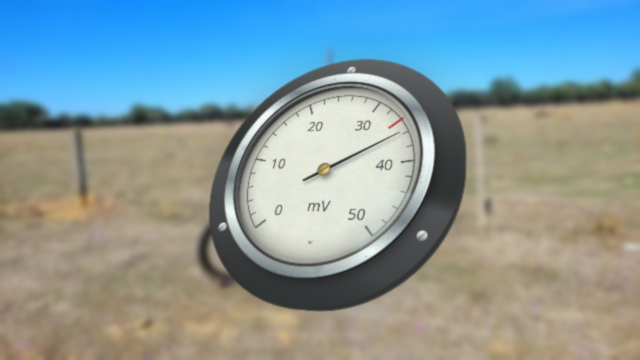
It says 36 mV
